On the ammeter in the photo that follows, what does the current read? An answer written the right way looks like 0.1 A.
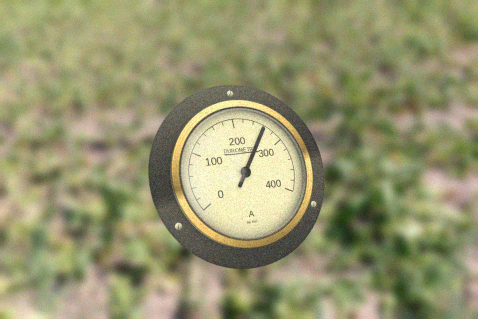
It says 260 A
